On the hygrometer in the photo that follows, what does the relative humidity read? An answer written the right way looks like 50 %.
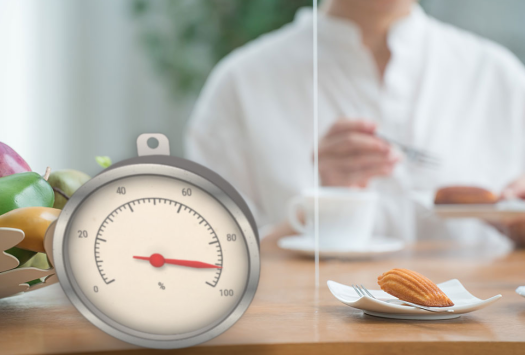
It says 90 %
